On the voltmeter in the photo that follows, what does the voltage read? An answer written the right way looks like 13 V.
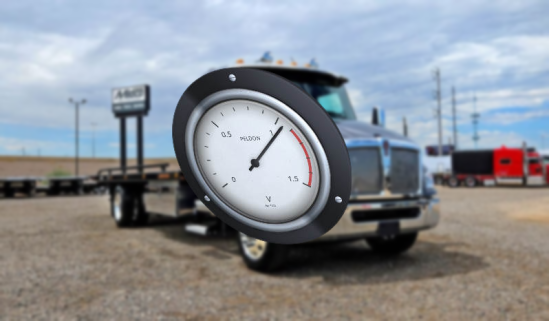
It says 1.05 V
